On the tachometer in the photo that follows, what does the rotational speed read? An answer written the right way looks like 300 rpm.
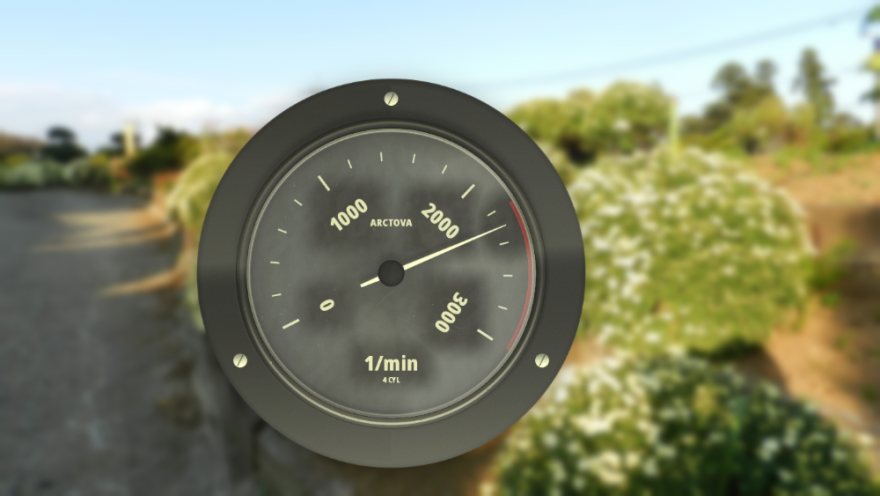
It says 2300 rpm
